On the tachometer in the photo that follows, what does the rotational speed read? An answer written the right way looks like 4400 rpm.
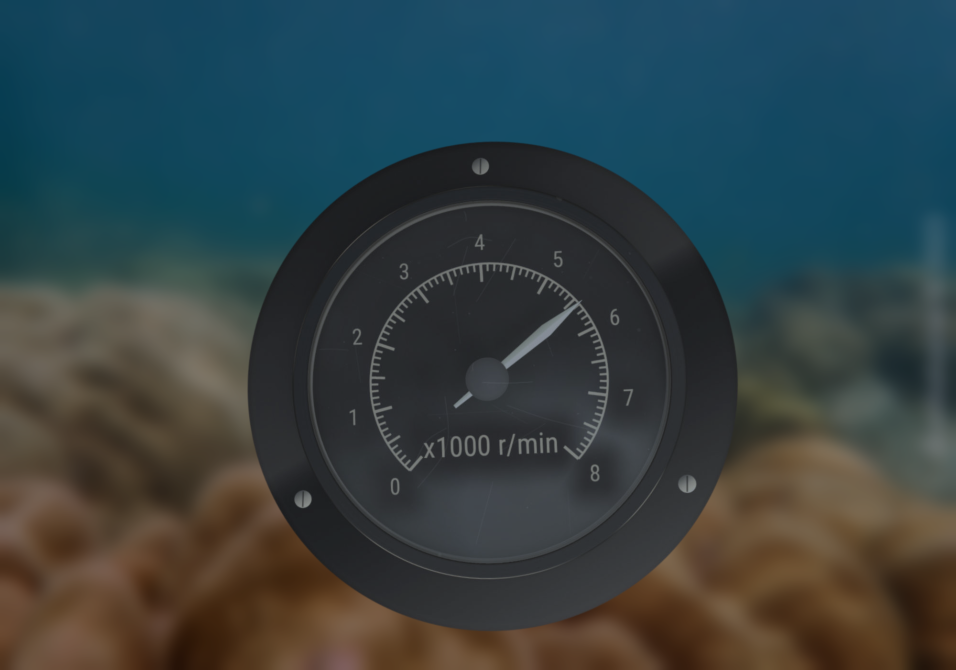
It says 5600 rpm
